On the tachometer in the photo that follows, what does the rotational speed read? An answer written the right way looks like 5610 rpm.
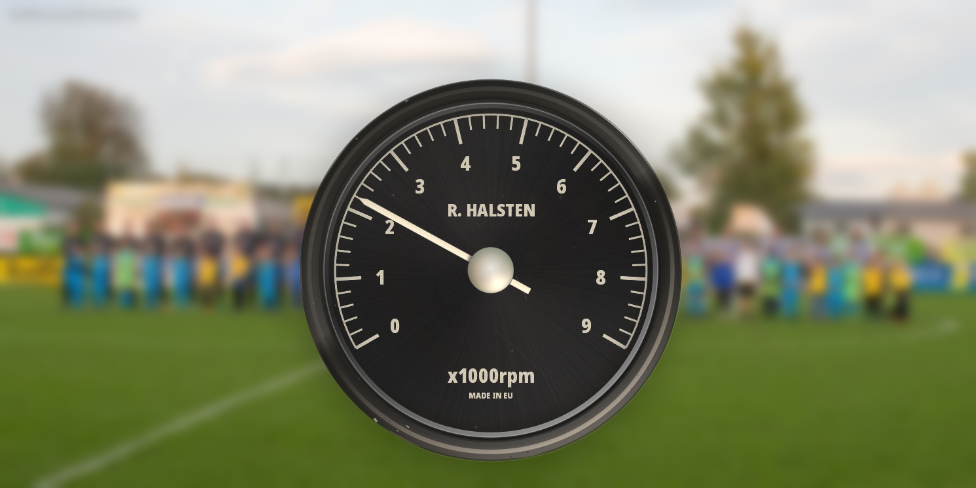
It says 2200 rpm
